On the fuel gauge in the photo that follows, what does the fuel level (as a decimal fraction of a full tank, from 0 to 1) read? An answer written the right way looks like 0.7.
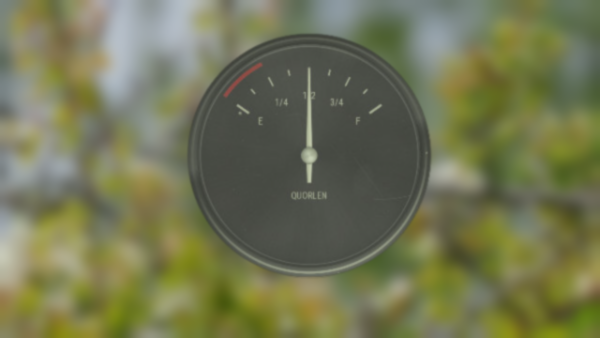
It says 0.5
